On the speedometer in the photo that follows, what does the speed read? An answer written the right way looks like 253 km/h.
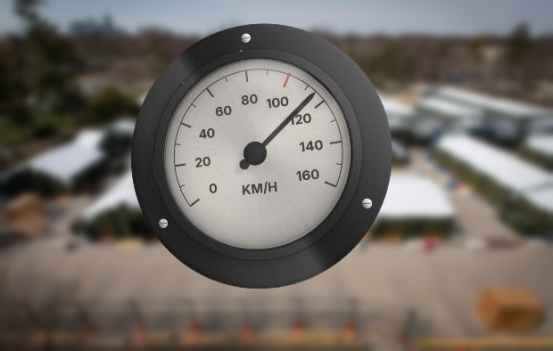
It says 115 km/h
